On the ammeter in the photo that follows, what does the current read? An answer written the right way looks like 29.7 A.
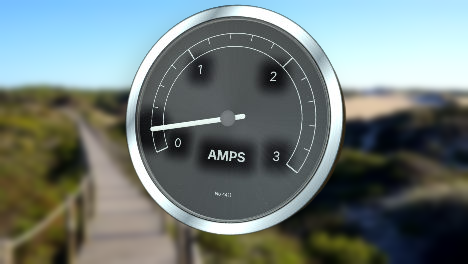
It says 0.2 A
